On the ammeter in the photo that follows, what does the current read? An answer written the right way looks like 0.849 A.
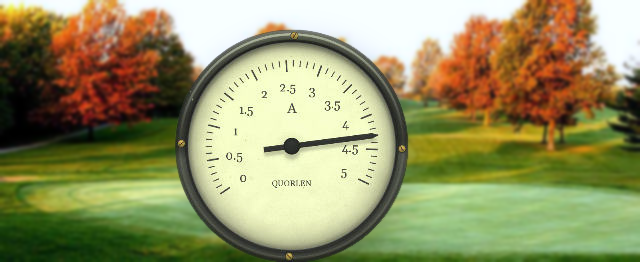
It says 4.3 A
